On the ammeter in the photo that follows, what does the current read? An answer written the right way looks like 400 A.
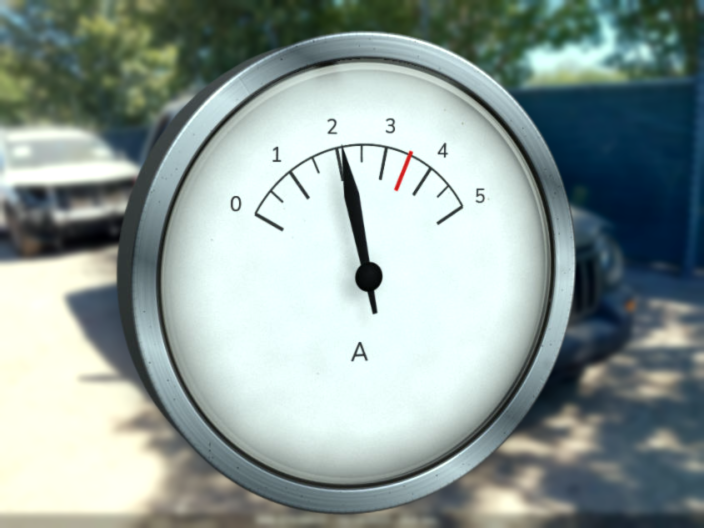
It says 2 A
